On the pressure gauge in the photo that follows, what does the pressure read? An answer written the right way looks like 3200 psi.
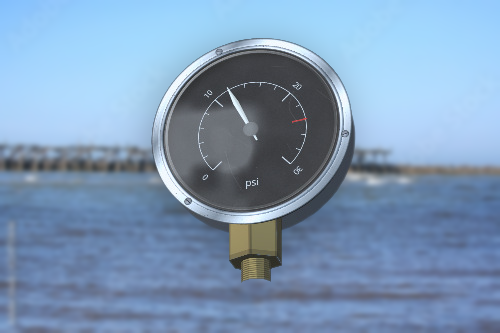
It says 12 psi
